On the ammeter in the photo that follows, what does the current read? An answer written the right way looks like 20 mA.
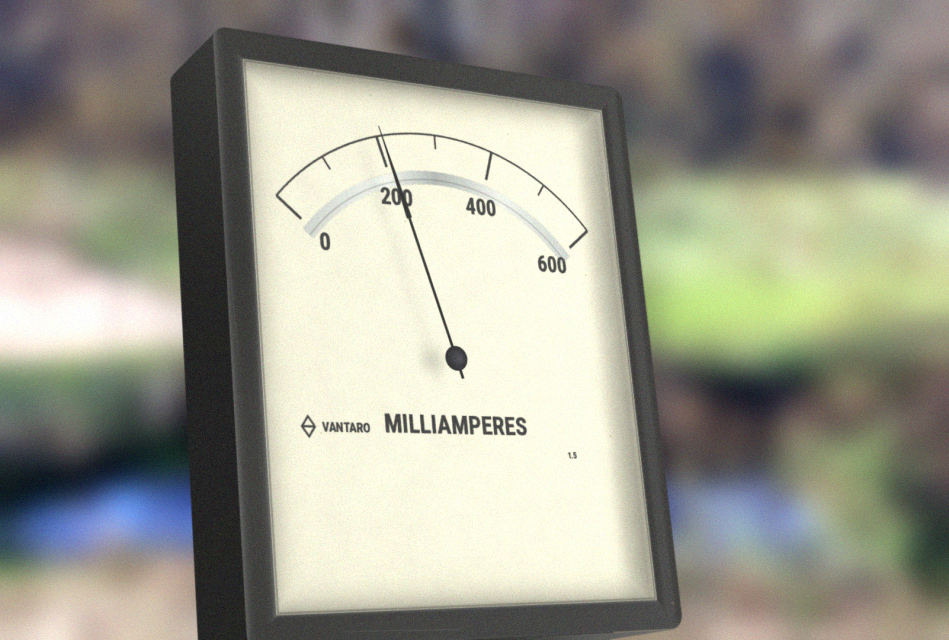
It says 200 mA
